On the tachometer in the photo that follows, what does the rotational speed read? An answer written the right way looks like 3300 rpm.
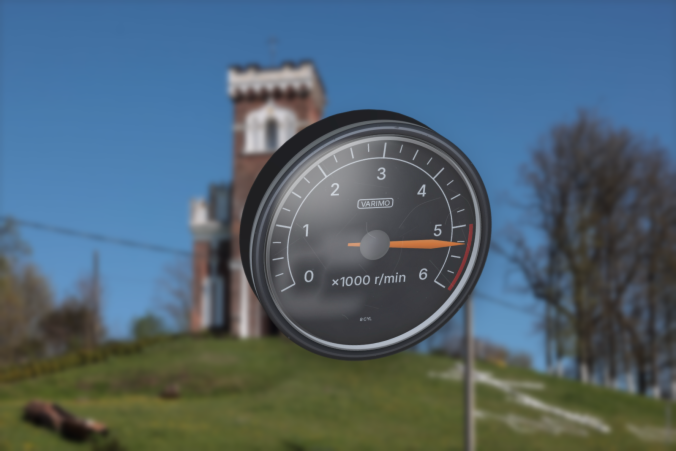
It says 5250 rpm
